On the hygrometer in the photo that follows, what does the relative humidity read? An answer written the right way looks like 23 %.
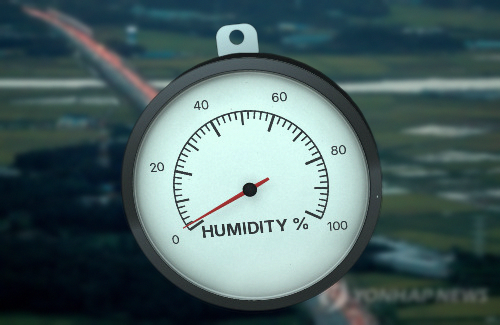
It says 2 %
